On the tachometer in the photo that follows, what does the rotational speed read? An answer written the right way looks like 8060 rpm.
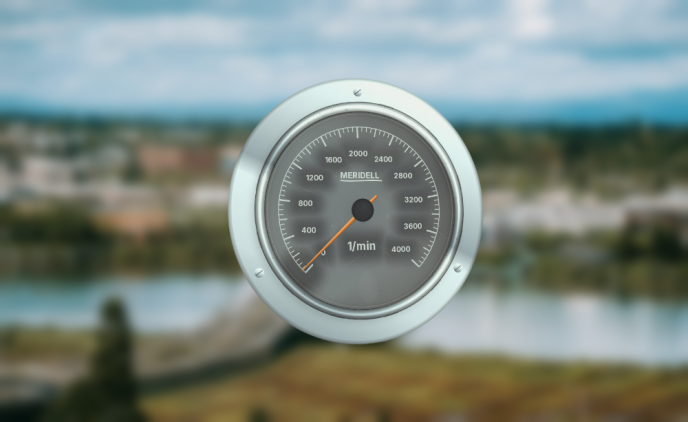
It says 50 rpm
